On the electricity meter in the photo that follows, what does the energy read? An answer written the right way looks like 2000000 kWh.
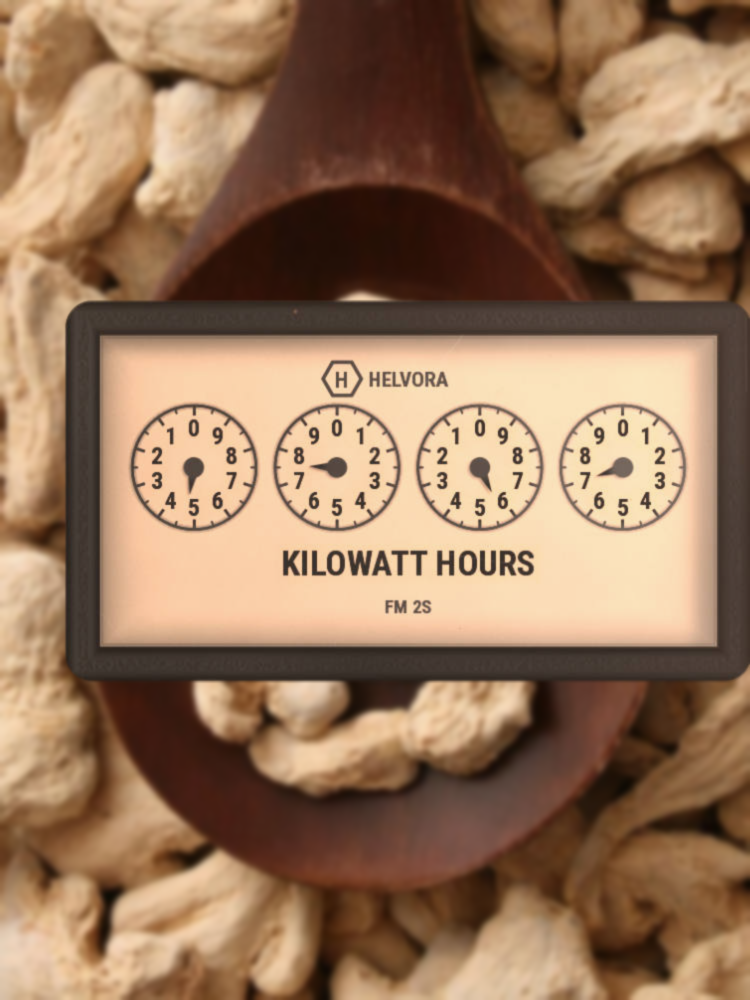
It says 4757 kWh
